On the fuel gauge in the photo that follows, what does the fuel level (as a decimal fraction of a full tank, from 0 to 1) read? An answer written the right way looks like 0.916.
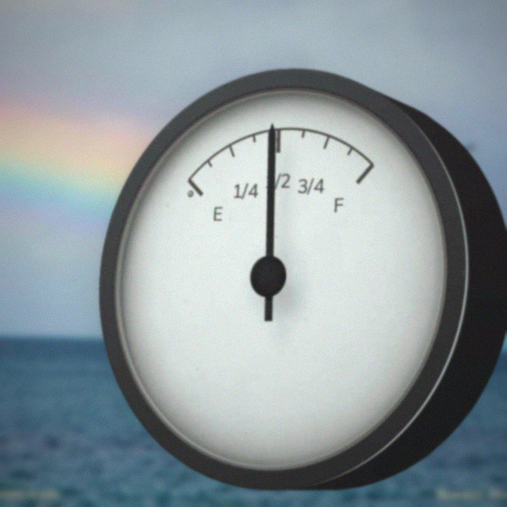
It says 0.5
